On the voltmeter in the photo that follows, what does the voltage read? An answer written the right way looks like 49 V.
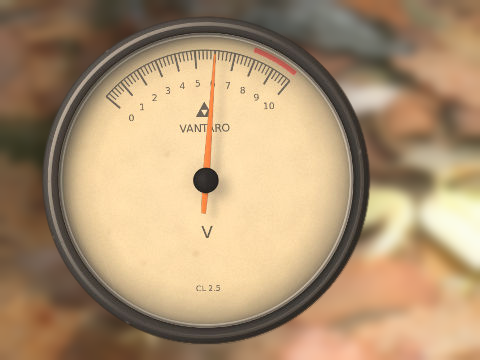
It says 6 V
